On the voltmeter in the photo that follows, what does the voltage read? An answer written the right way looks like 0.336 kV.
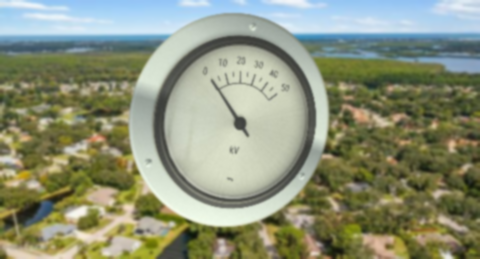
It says 0 kV
